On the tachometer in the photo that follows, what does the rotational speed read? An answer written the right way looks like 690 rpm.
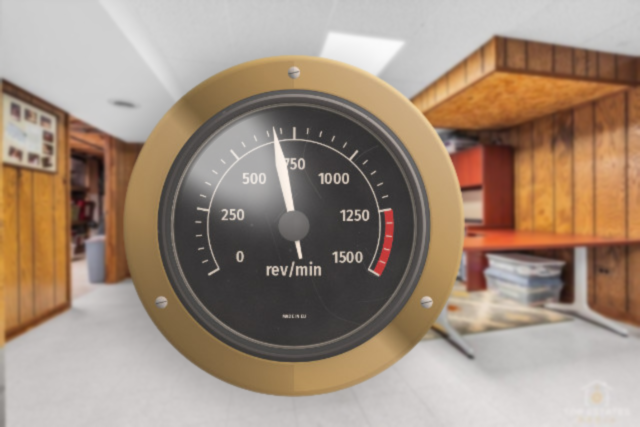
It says 675 rpm
